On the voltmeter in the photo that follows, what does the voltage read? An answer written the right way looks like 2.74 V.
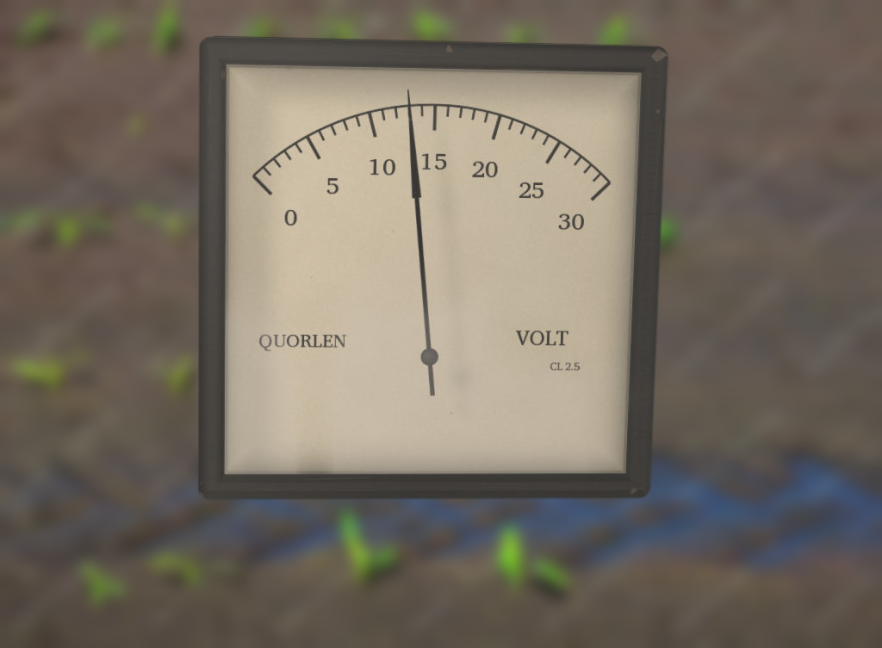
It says 13 V
